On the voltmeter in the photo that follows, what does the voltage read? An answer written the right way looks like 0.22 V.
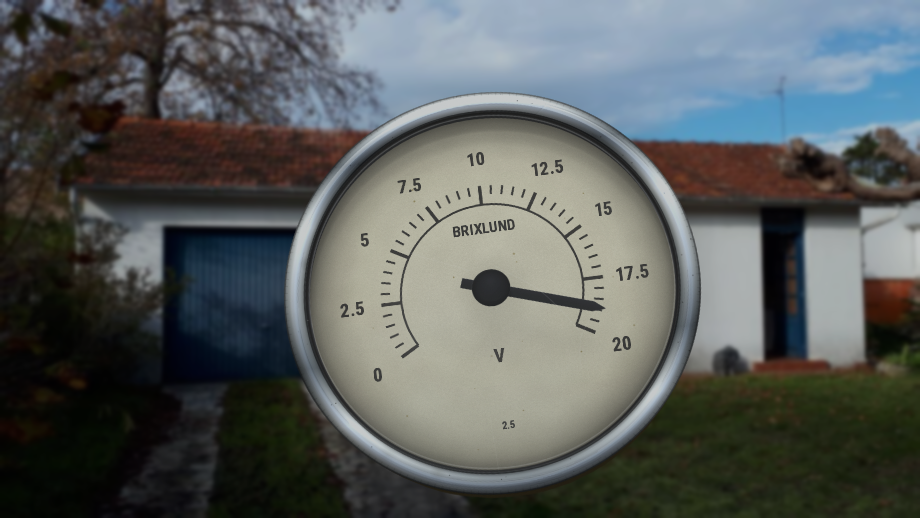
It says 19 V
